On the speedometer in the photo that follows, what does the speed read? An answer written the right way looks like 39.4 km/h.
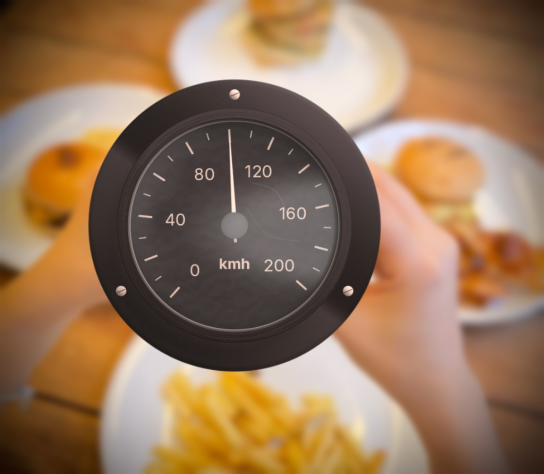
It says 100 km/h
